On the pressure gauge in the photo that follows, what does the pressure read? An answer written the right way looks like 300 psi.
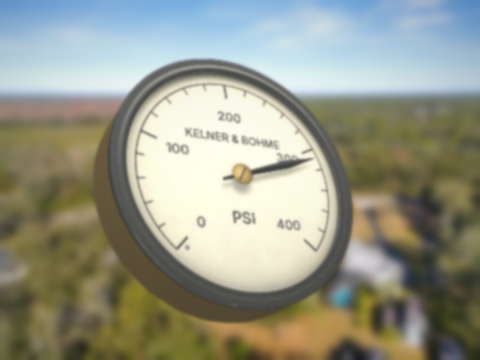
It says 310 psi
